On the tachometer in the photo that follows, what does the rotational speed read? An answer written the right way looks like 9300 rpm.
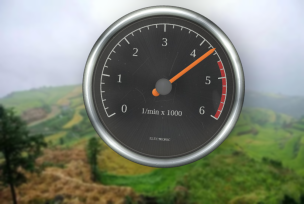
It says 4300 rpm
